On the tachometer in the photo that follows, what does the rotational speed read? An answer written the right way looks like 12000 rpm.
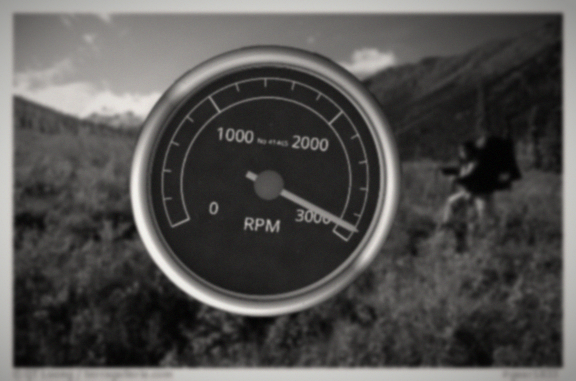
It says 2900 rpm
